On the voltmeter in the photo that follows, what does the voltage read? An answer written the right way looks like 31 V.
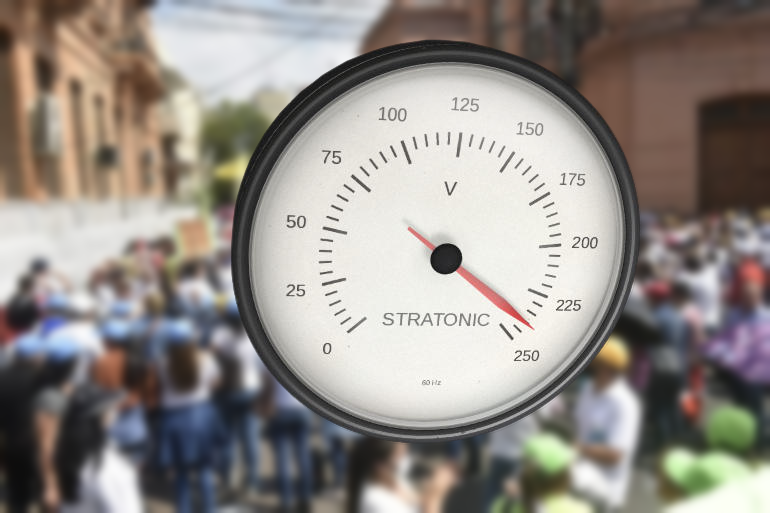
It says 240 V
